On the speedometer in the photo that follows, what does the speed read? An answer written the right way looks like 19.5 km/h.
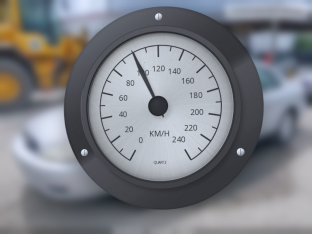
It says 100 km/h
